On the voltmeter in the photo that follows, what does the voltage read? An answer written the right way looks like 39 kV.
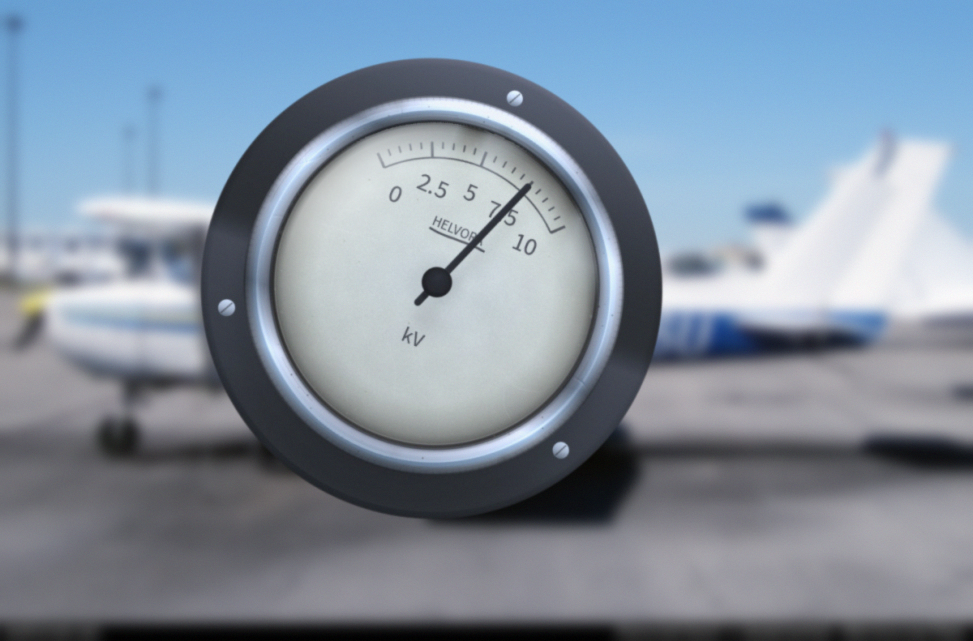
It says 7.5 kV
